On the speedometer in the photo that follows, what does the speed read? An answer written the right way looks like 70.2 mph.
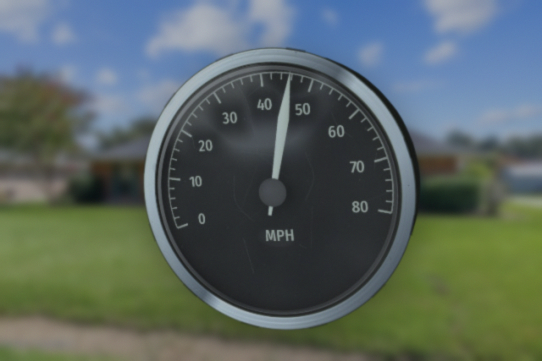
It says 46 mph
